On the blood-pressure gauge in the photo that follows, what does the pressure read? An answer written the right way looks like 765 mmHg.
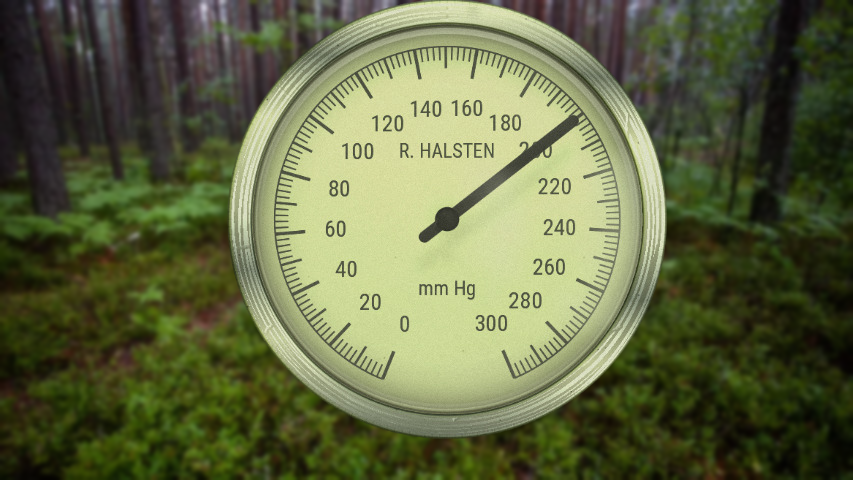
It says 200 mmHg
